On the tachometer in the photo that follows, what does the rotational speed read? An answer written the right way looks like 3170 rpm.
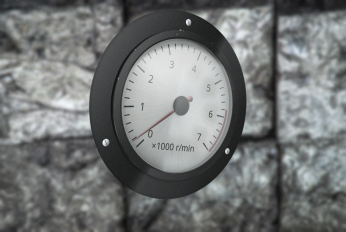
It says 200 rpm
